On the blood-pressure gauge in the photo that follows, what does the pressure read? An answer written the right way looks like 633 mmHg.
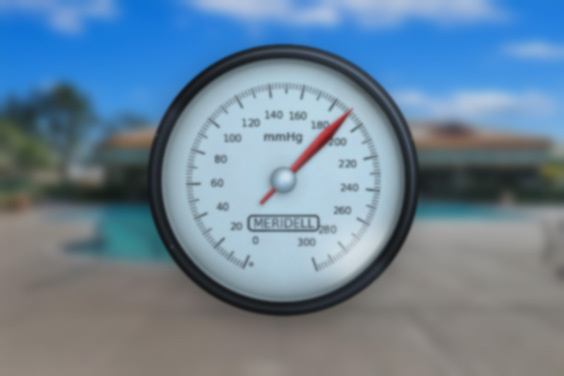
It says 190 mmHg
